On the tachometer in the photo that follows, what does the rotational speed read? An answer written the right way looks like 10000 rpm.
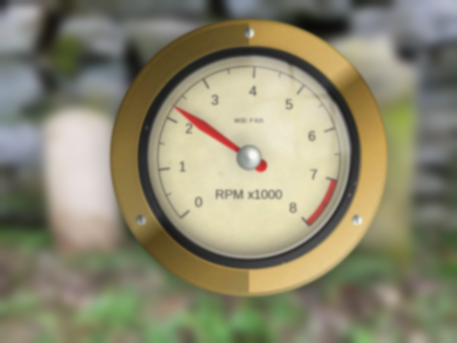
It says 2250 rpm
